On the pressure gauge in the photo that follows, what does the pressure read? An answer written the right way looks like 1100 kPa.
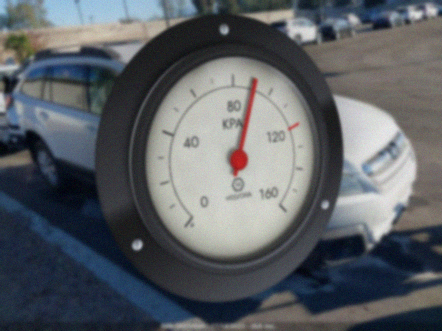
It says 90 kPa
